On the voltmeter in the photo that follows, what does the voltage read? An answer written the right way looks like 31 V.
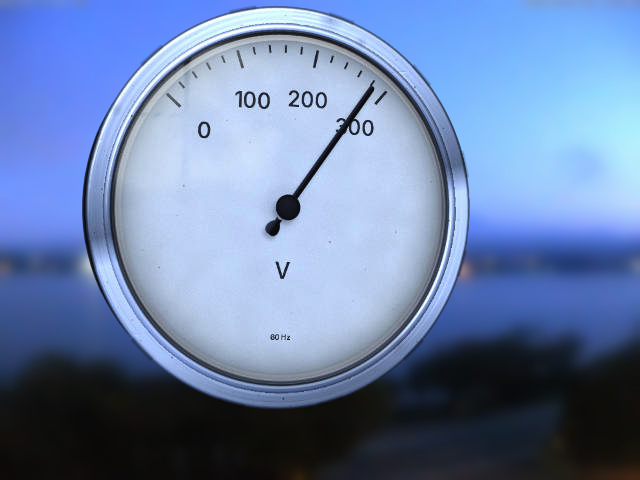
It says 280 V
